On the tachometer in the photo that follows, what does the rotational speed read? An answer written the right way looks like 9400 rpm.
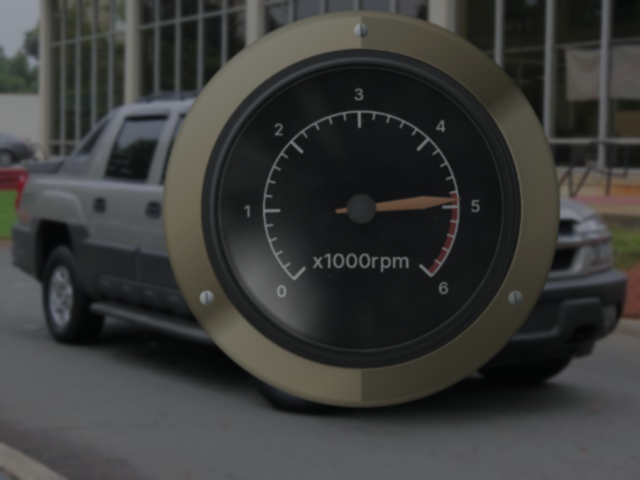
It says 4900 rpm
